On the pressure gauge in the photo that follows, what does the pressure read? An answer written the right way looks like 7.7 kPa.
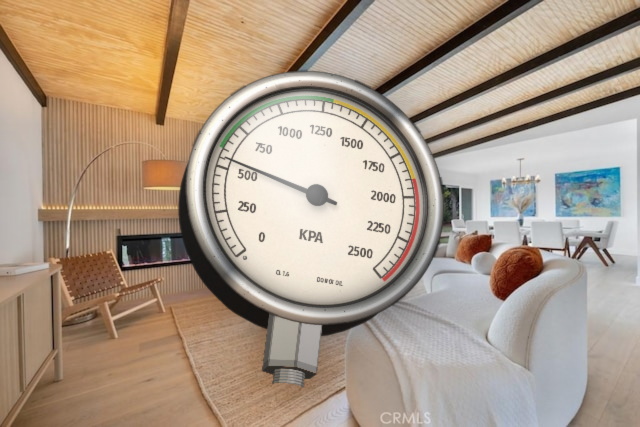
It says 550 kPa
